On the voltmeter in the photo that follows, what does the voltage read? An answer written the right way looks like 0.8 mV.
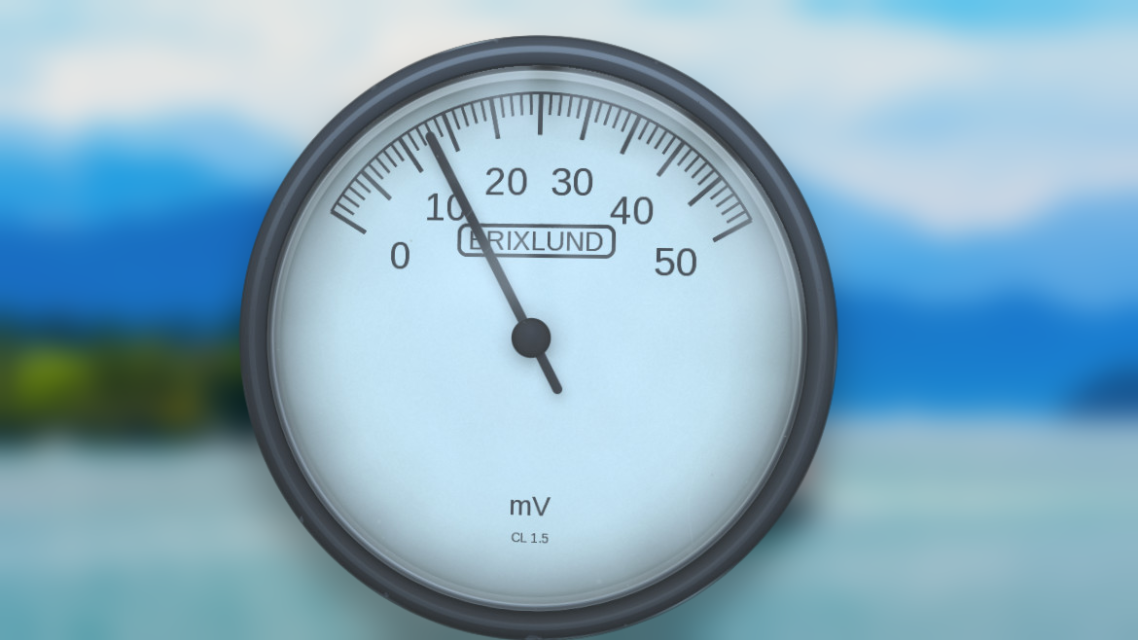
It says 13 mV
